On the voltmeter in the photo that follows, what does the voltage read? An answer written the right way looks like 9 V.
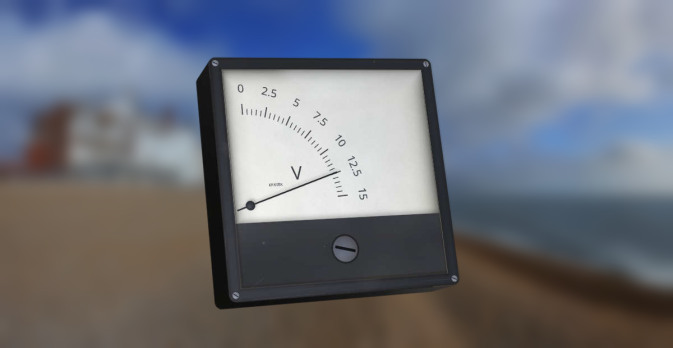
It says 12.5 V
